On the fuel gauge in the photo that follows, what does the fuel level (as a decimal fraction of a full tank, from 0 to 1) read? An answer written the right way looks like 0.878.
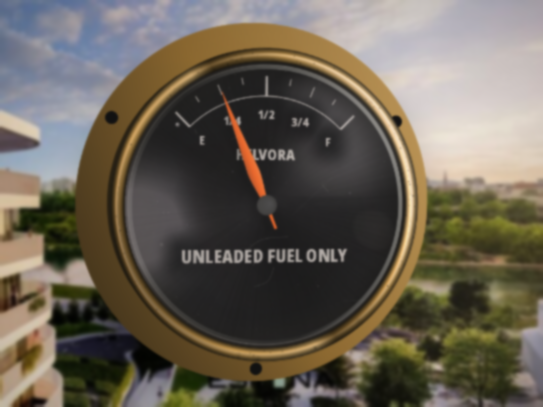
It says 0.25
